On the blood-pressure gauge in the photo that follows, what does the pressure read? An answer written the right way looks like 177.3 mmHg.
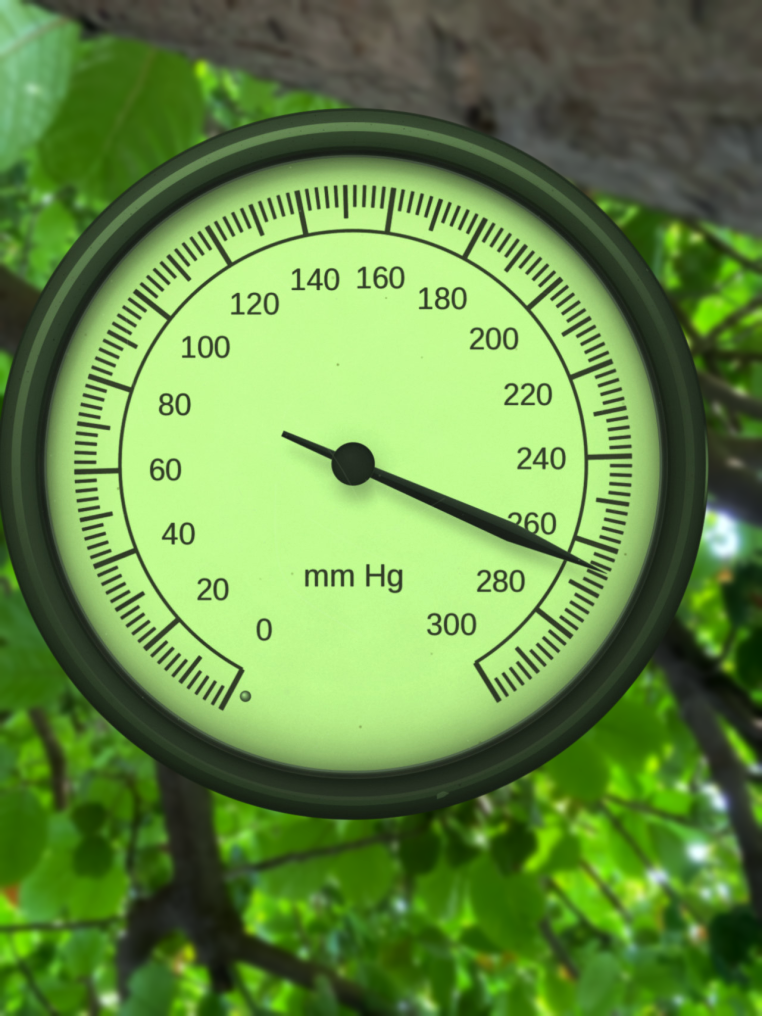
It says 265 mmHg
